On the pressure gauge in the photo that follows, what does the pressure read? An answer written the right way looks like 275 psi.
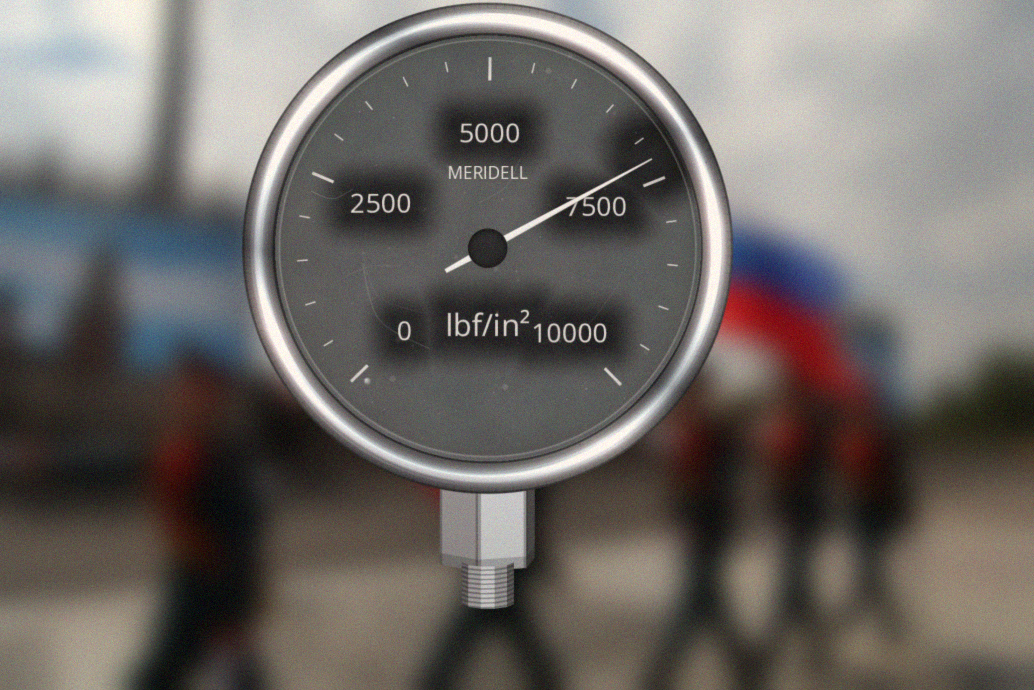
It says 7250 psi
